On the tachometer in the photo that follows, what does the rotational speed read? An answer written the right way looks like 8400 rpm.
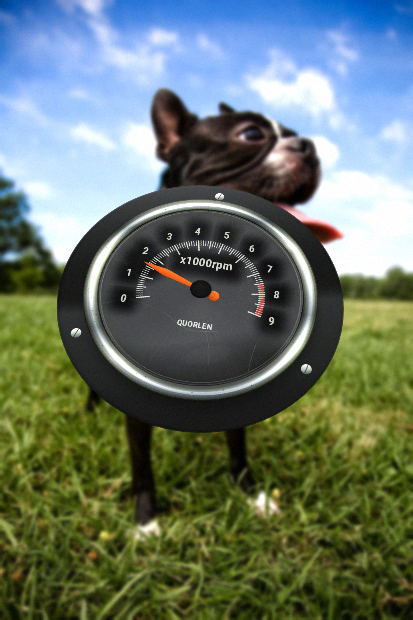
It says 1500 rpm
